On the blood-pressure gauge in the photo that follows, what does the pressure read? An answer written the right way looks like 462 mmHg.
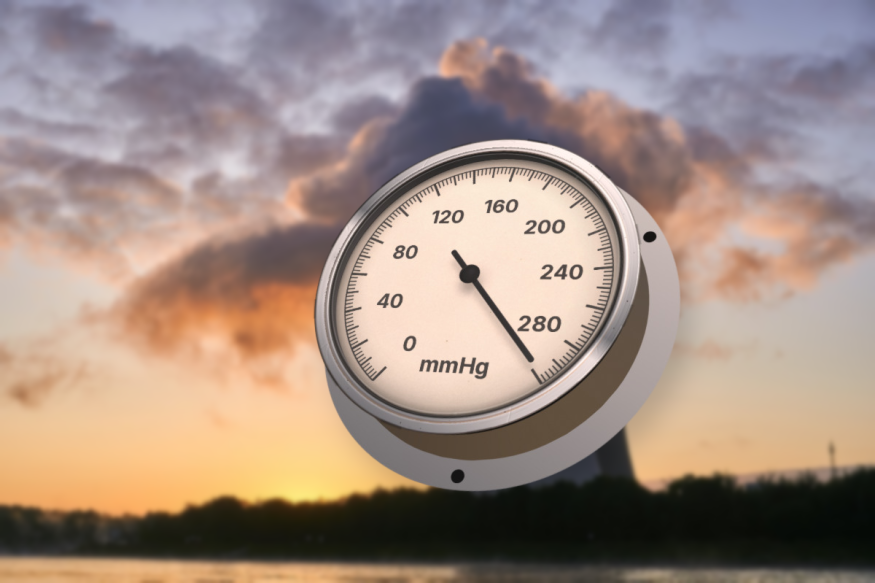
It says 298 mmHg
